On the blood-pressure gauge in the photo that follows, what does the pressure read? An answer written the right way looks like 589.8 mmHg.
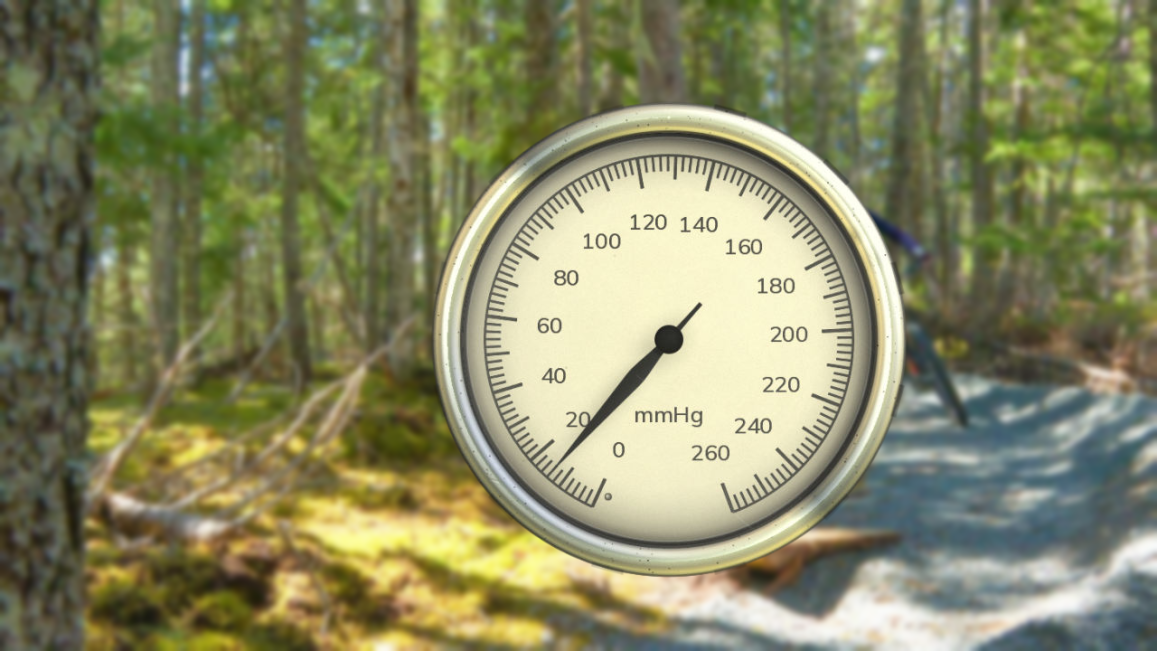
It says 14 mmHg
